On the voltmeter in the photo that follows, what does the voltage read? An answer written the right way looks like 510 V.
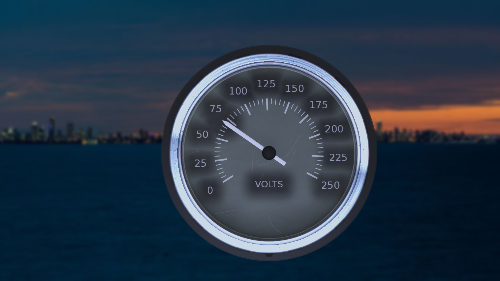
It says 70 V
